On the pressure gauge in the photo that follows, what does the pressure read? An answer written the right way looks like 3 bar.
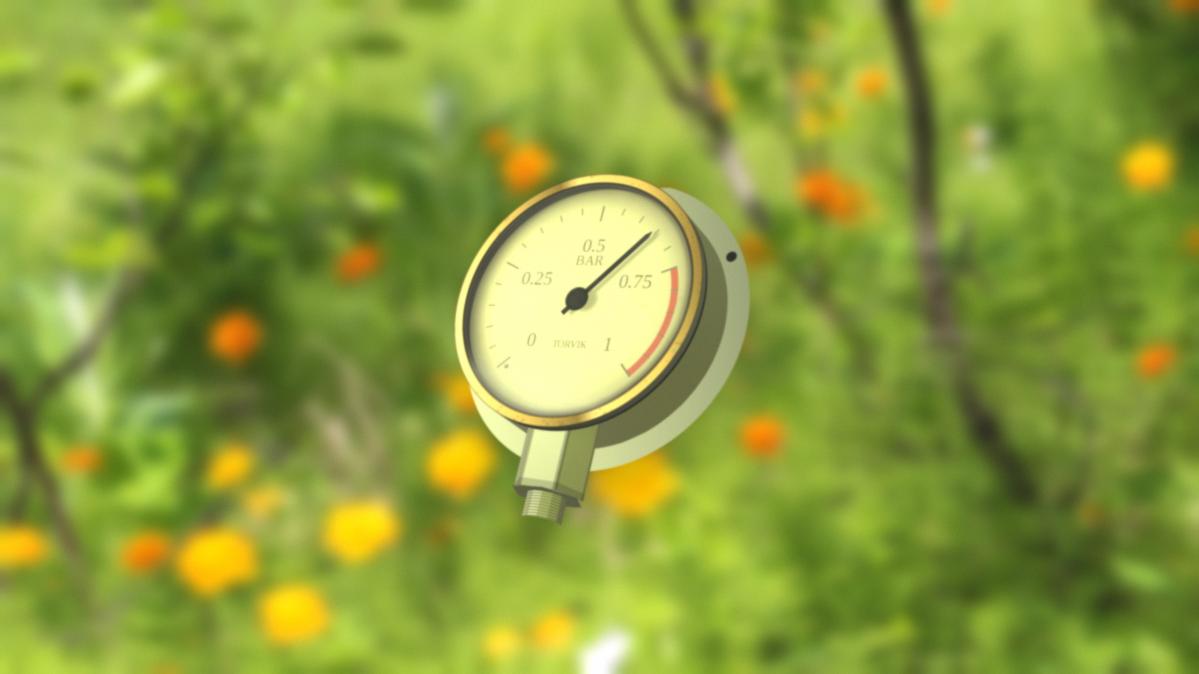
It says 0.65 bar
